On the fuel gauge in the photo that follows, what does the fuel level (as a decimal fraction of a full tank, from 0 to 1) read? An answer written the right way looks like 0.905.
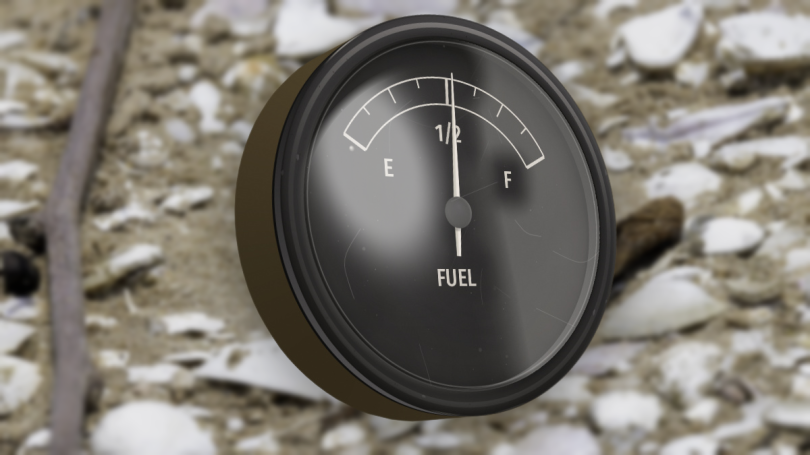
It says 0.5
